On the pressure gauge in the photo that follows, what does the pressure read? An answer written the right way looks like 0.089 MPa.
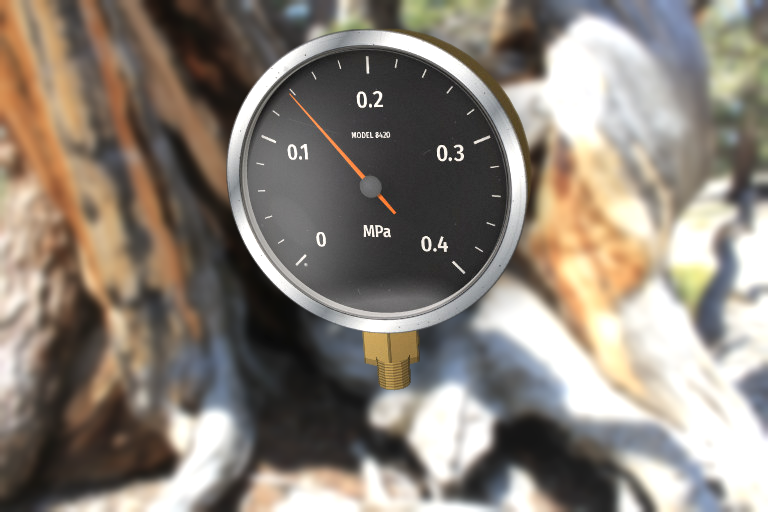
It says 0.14 MPa
